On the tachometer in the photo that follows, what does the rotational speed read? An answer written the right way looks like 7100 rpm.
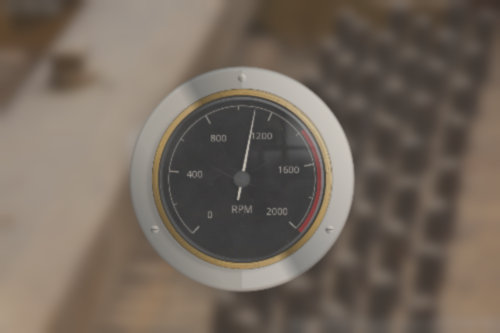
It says 1100 rpm
